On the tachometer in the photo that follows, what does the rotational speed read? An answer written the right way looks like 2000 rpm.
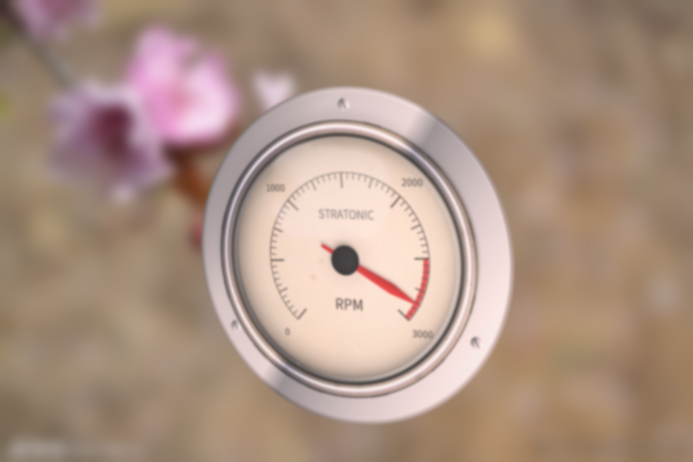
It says 2850 rpm
